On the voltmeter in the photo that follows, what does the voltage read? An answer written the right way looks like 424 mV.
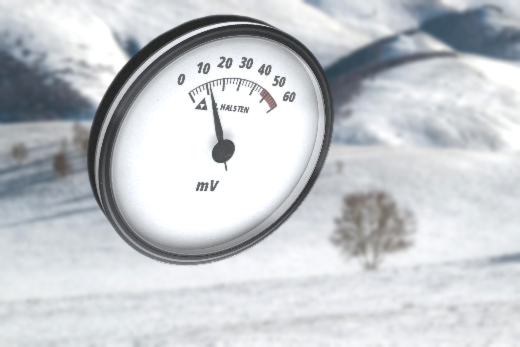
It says 10 mV
